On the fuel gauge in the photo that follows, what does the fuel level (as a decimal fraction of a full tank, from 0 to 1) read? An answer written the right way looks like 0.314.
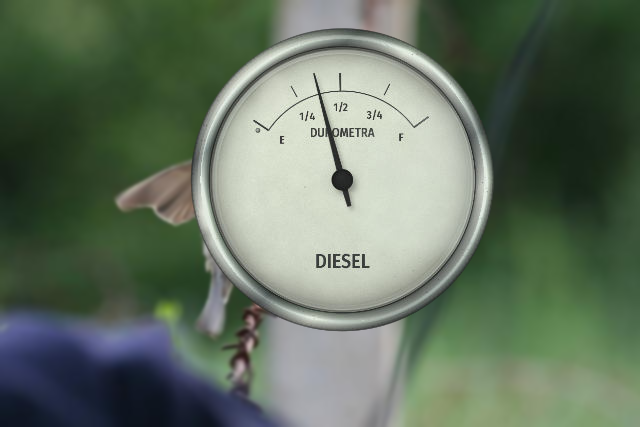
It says 0.375
